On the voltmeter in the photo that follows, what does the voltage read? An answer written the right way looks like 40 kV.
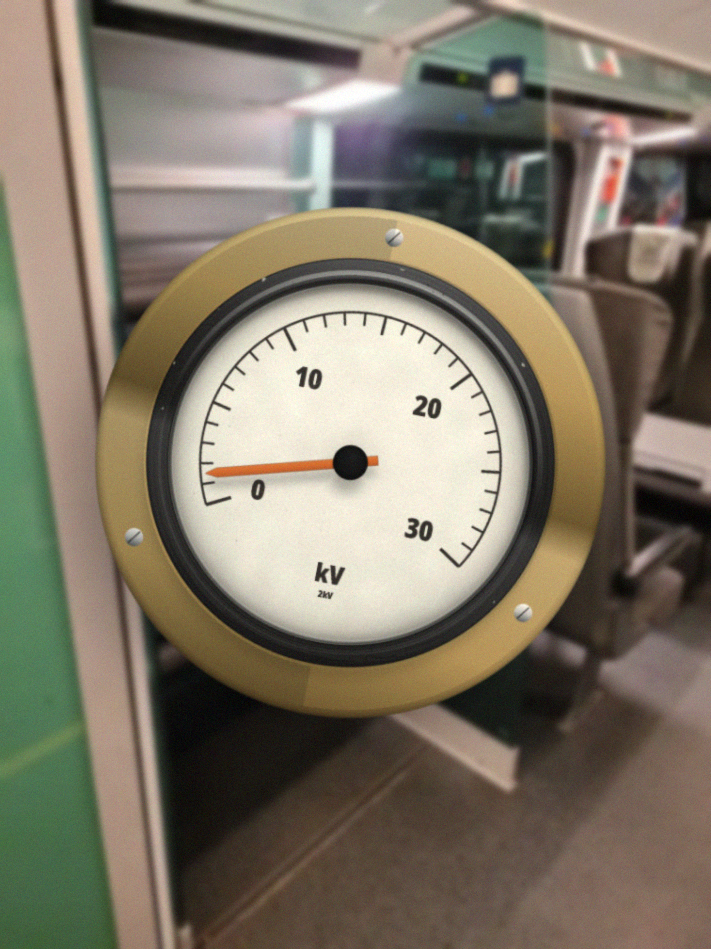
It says 1.5 kV
